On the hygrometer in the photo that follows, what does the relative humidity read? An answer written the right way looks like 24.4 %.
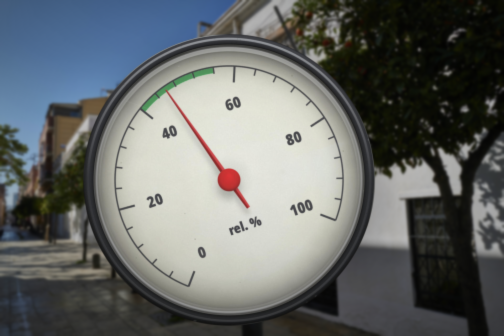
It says 46 %
